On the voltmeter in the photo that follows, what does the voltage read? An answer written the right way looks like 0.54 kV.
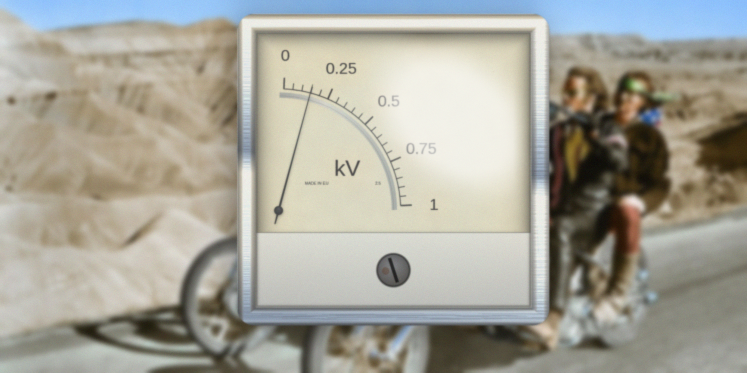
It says 0.15 kV
